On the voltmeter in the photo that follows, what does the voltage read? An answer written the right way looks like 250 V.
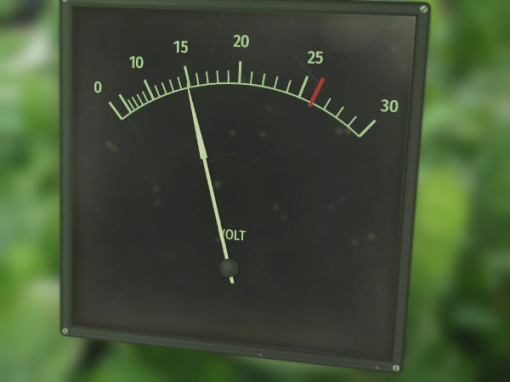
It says 15 V
